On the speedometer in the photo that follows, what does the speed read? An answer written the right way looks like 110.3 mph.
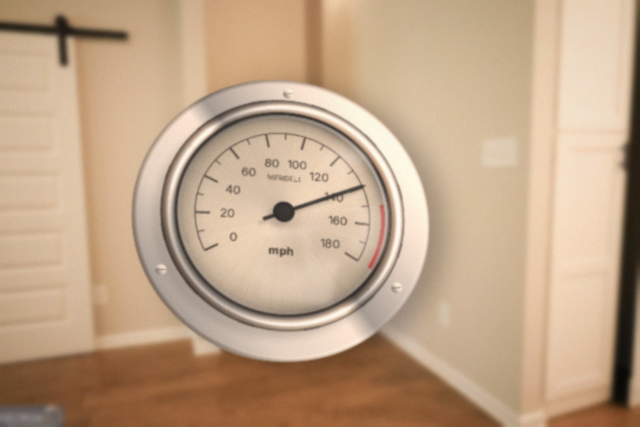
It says 140 mph
